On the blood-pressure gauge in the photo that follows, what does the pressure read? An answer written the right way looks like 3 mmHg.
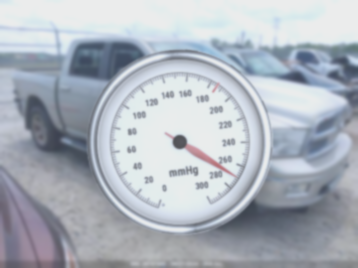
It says 270 mmHg
